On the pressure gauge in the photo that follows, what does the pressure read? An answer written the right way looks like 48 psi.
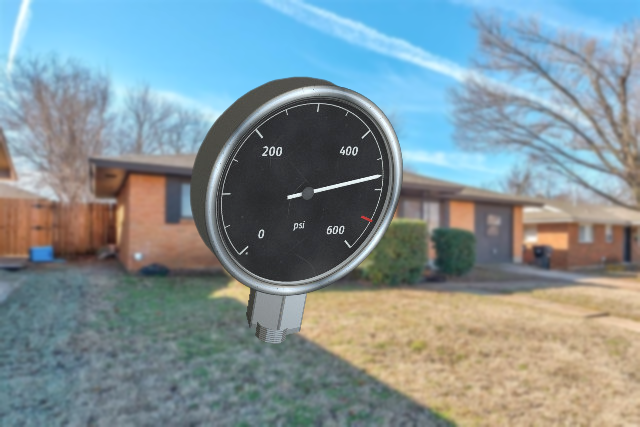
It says 475 psi
